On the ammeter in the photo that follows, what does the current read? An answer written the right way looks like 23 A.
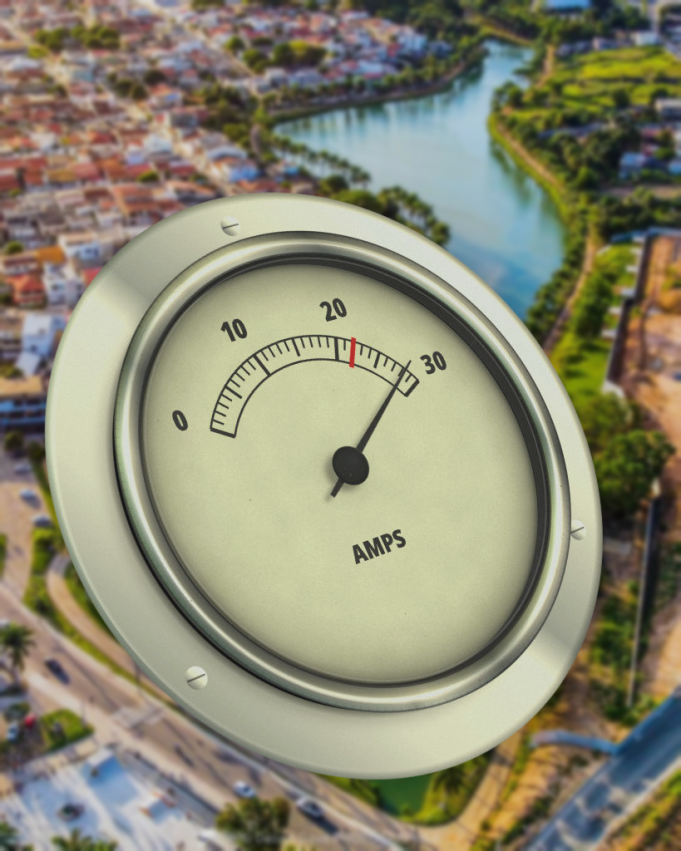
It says 28 A
